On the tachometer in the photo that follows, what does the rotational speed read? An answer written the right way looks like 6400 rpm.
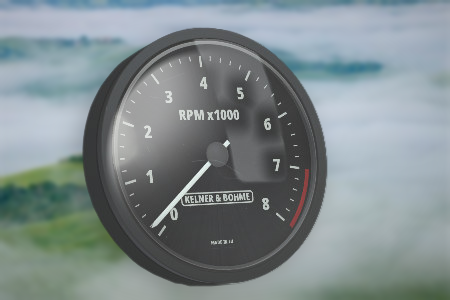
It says 200 rpm
